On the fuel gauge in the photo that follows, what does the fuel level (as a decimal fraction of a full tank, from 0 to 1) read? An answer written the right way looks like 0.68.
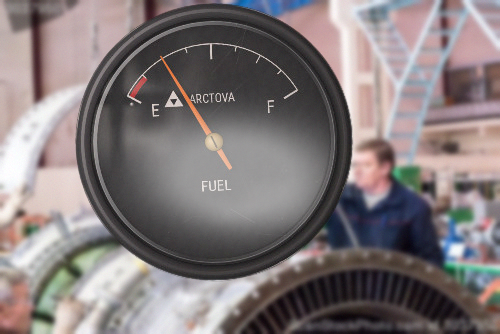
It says 0.25
